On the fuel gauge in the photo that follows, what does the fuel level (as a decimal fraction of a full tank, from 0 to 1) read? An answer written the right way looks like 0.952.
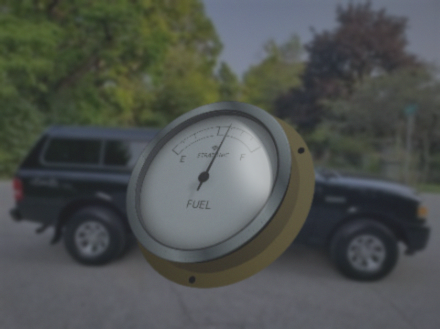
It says 0.625
